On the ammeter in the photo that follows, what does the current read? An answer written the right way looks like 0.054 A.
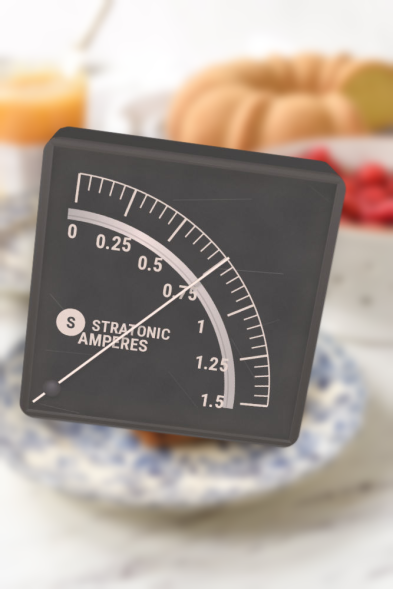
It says 0.75 A
